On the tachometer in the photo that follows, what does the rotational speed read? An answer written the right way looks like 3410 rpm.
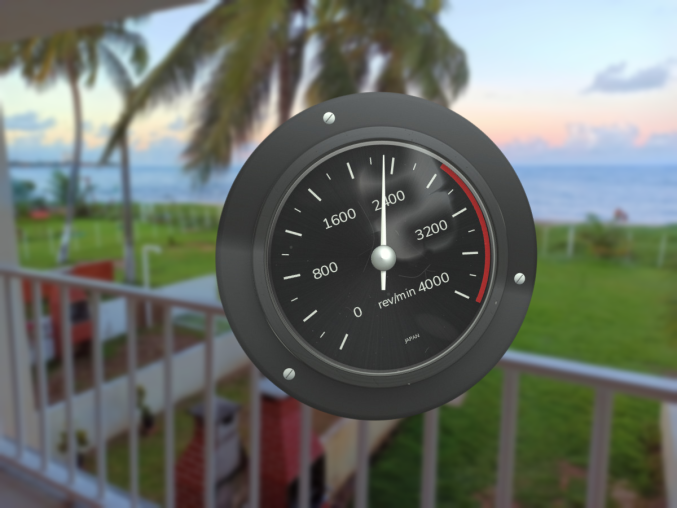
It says 2300 rpm
